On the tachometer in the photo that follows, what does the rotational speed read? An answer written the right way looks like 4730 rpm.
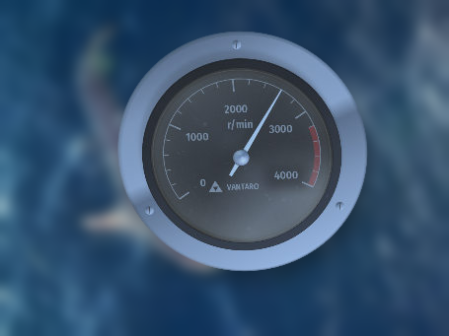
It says 2600 rpm
